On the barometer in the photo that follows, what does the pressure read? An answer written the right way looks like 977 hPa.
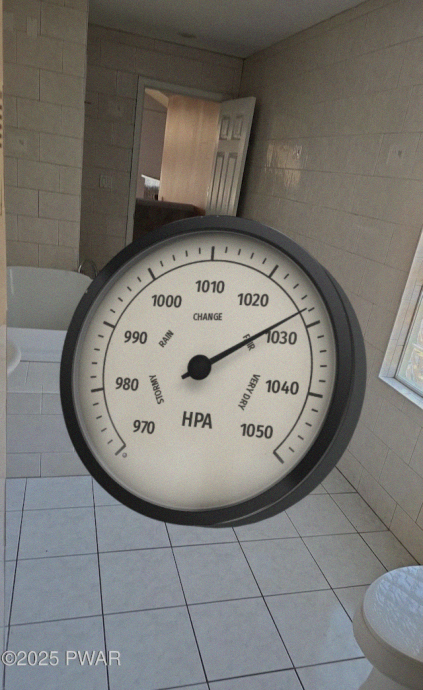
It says 1028 hPa
